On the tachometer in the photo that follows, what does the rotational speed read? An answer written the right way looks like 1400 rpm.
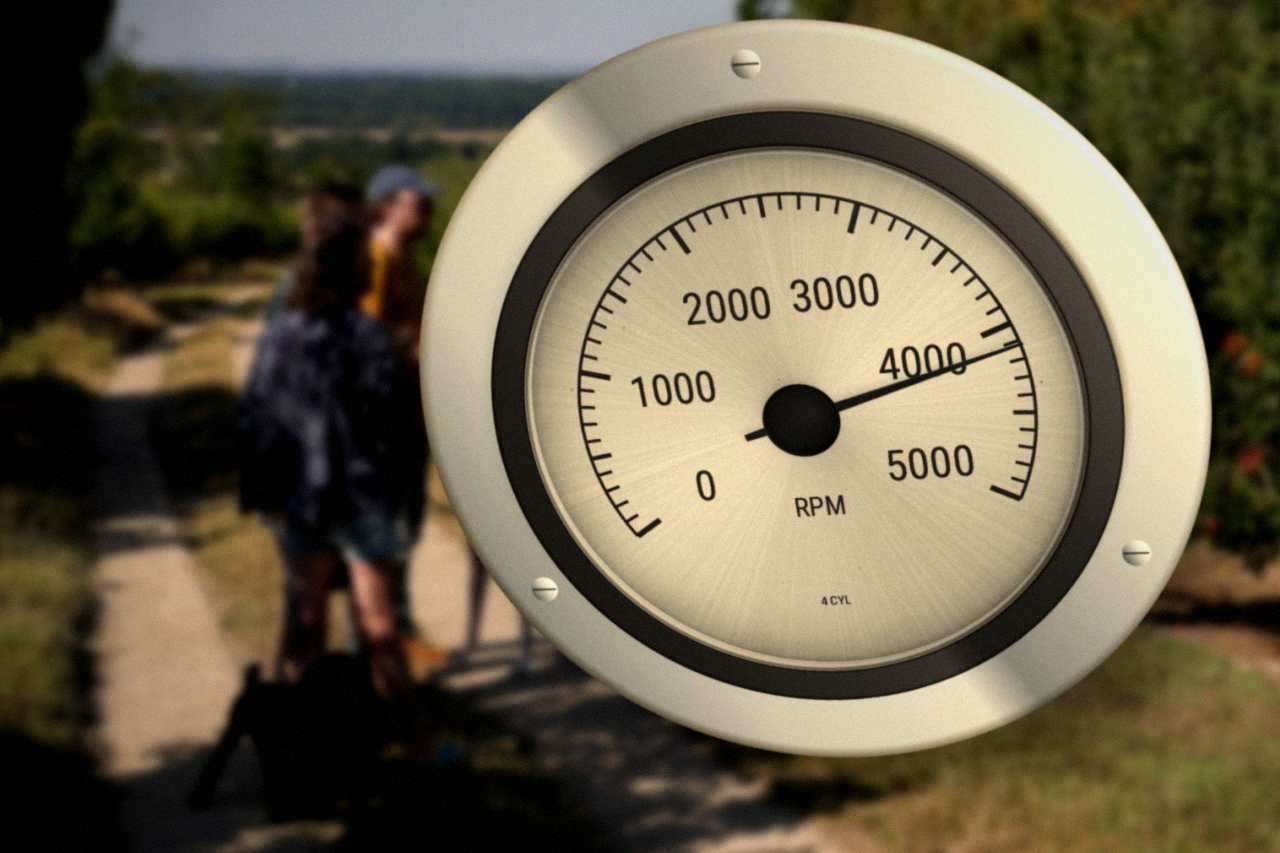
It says 4100 rpm
